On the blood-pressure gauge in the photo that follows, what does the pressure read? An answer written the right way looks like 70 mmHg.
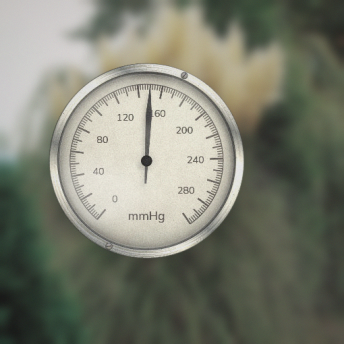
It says 150 mmHg
